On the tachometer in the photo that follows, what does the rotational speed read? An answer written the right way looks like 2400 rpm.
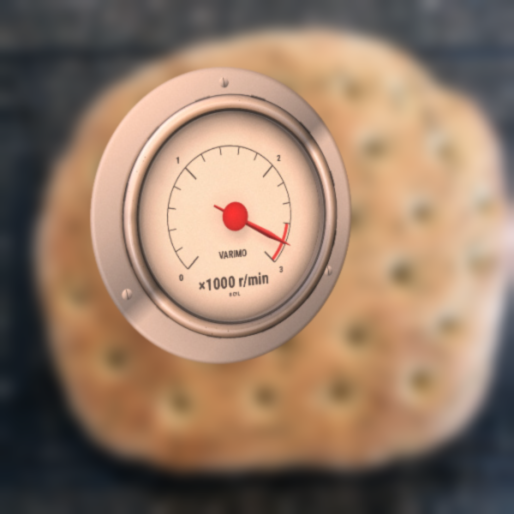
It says 2800 rpm
